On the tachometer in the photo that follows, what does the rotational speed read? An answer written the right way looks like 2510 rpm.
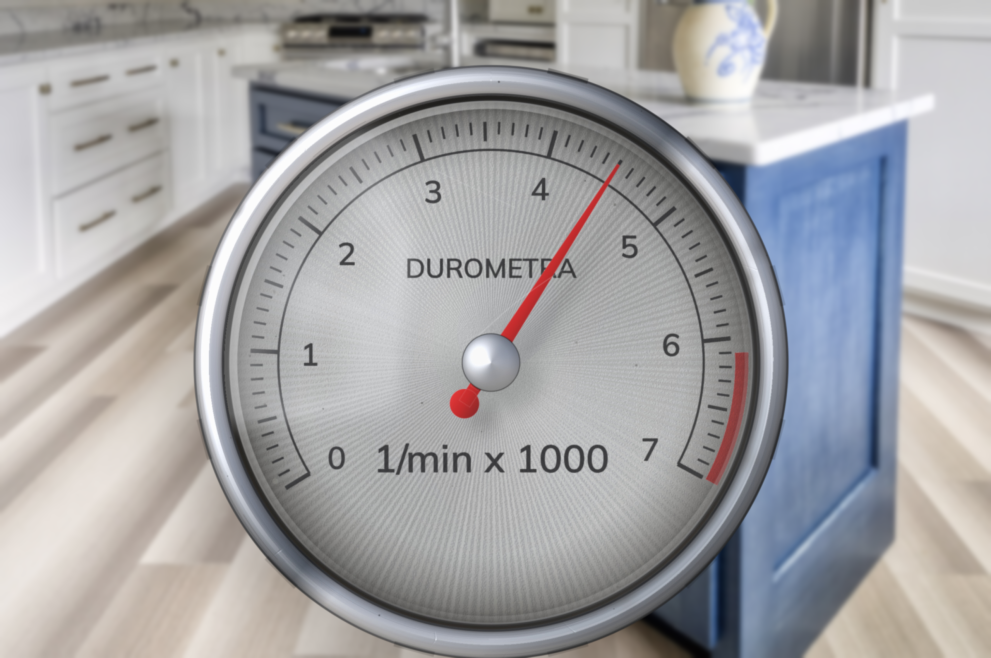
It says 4500 rpm
